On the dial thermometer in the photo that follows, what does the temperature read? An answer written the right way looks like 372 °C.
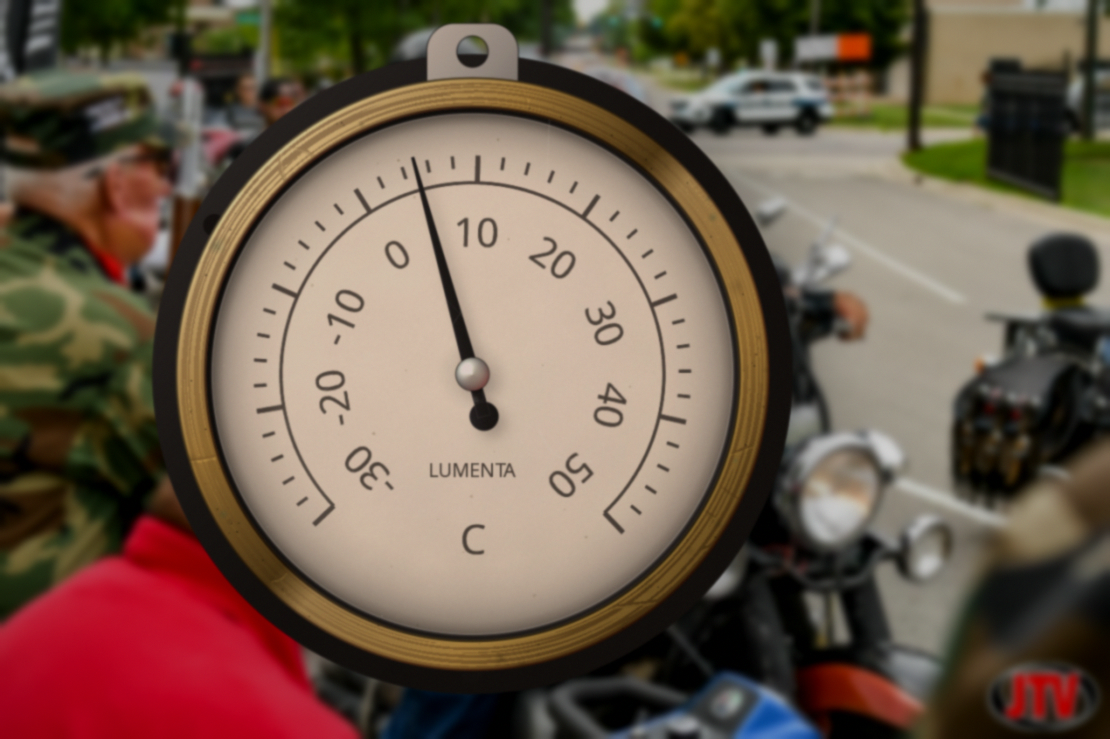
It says 5 °C
